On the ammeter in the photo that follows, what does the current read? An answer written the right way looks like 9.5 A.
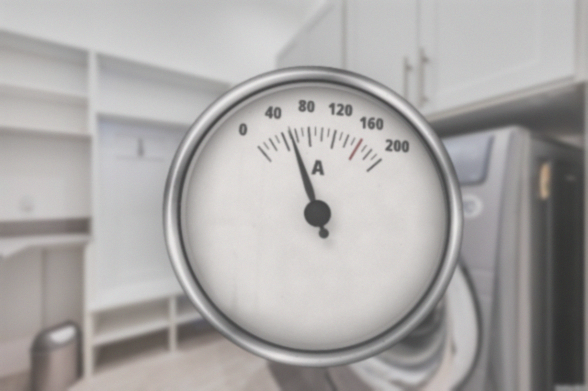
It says 50 A
